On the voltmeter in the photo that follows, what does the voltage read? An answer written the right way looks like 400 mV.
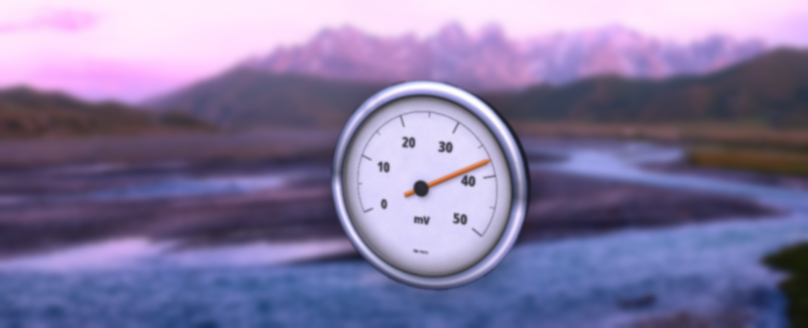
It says 37.5 mV
